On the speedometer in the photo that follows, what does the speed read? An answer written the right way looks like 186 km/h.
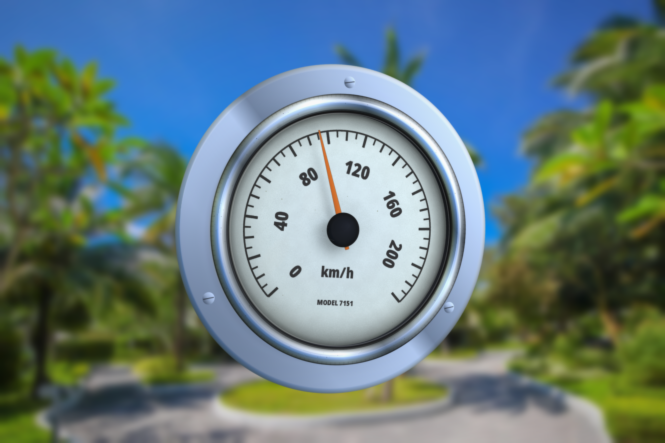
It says 95 km/h
